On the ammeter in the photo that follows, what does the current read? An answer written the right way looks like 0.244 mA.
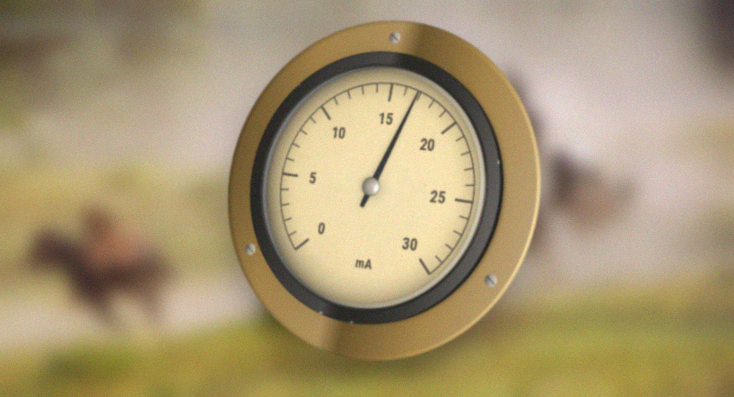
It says 17 mA
